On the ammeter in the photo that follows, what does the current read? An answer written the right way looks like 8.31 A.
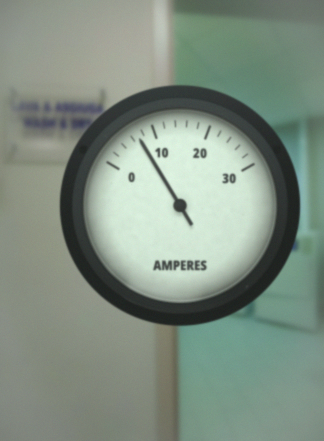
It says 7 A
